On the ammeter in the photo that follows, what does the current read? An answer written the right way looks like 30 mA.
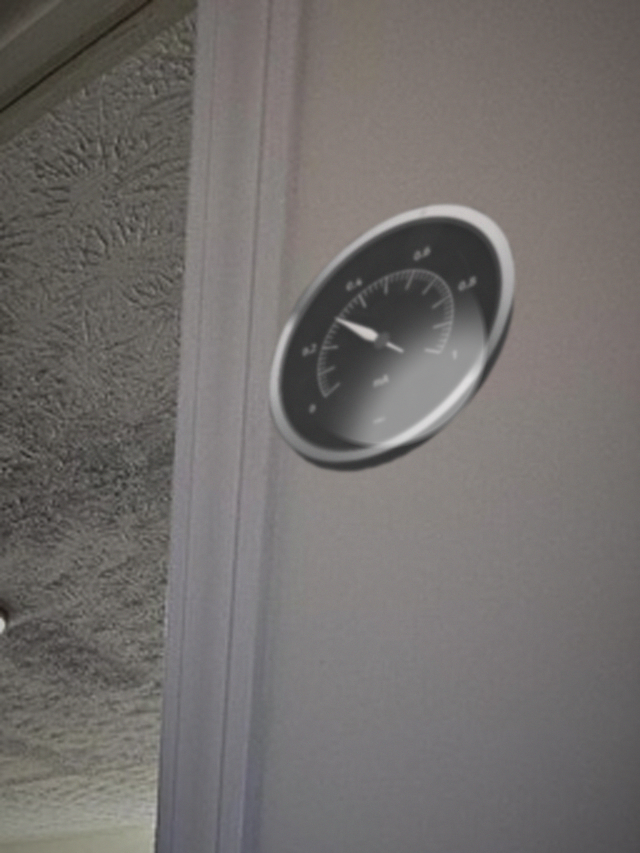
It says 0.3 mA
